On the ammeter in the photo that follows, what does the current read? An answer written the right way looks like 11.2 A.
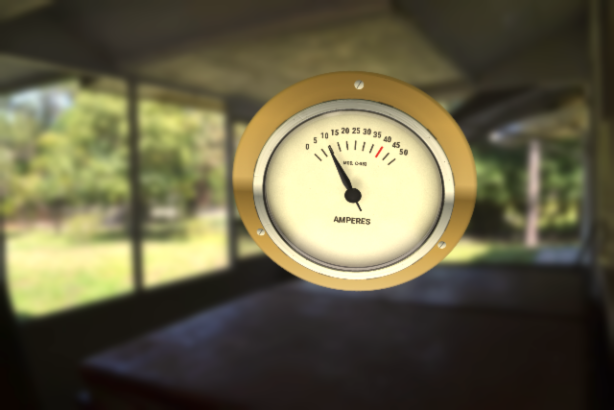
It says 10 A
